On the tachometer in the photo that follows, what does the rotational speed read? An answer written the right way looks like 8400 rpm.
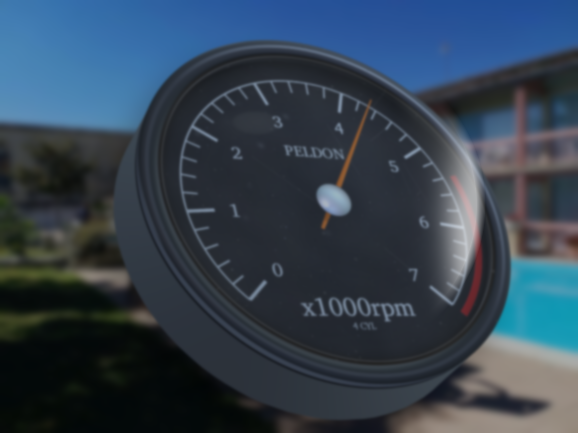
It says 4300 rpm
